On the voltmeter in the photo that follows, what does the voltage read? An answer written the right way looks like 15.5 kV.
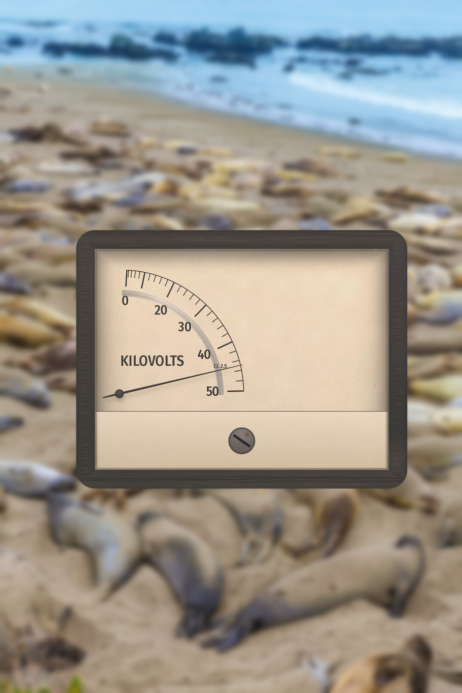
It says 45 kV
